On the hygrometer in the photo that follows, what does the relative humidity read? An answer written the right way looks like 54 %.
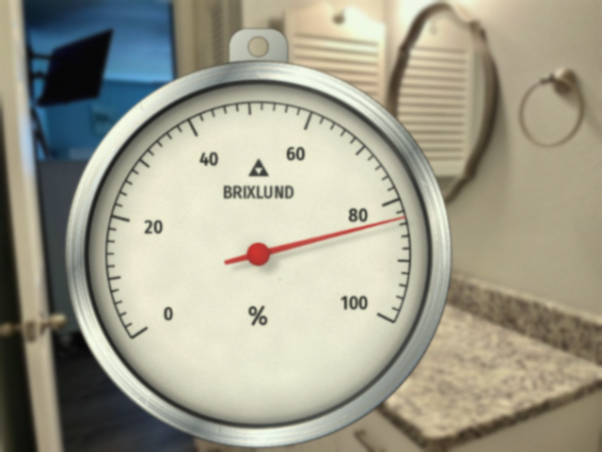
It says 83 %
